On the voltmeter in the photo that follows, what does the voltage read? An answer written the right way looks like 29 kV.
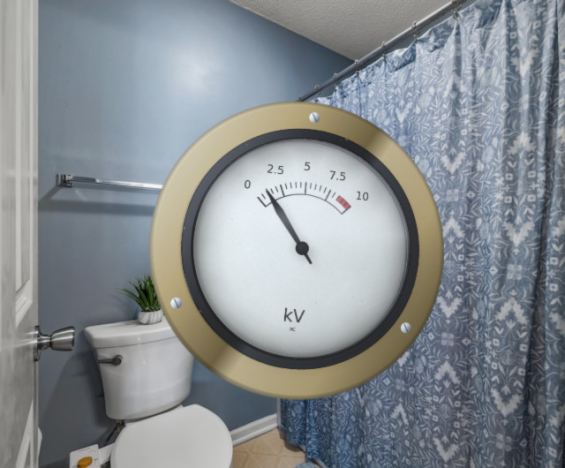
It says 1 kV
